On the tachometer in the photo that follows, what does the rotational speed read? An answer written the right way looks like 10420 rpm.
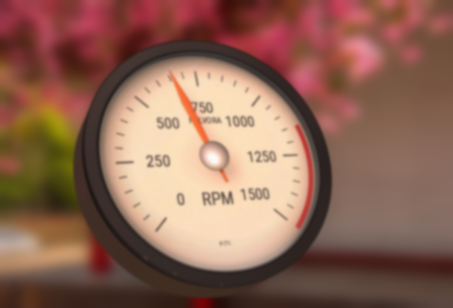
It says 650 rpm
